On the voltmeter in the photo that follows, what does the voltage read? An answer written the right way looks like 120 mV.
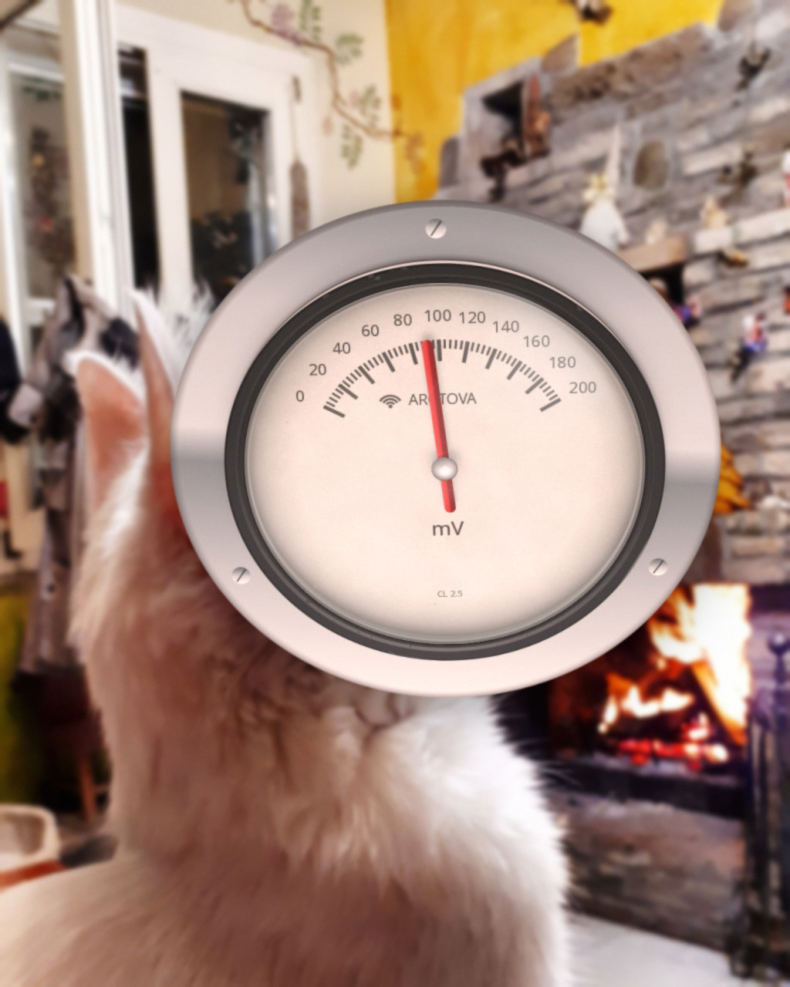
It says 92 mV
